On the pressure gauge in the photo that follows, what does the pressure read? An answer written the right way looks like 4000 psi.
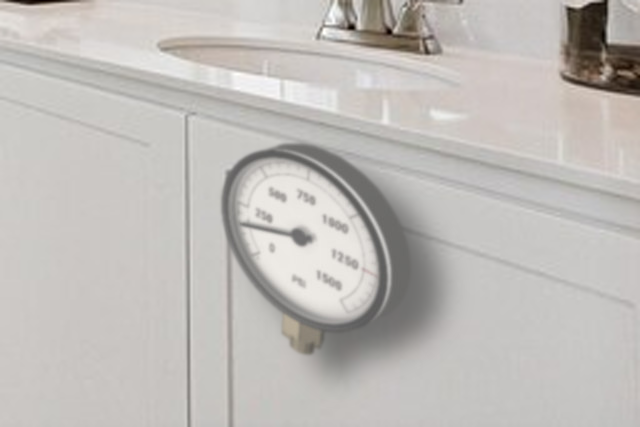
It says 150 psi
